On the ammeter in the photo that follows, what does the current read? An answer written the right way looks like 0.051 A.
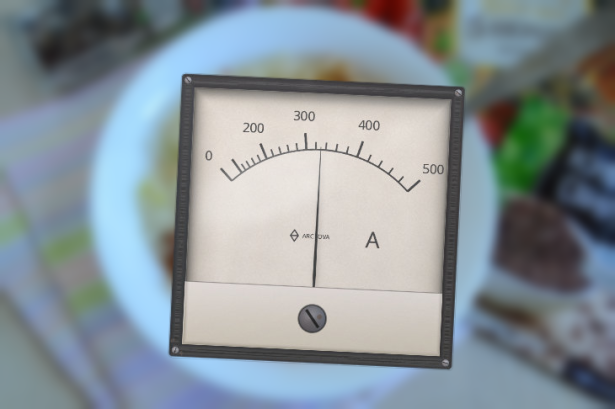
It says 330 A
